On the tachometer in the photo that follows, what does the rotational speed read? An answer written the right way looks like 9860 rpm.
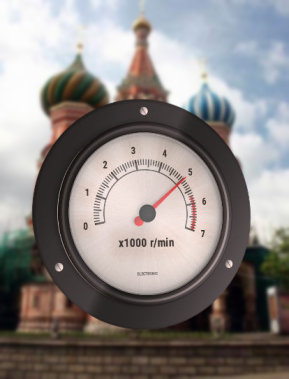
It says 5000 rpm
